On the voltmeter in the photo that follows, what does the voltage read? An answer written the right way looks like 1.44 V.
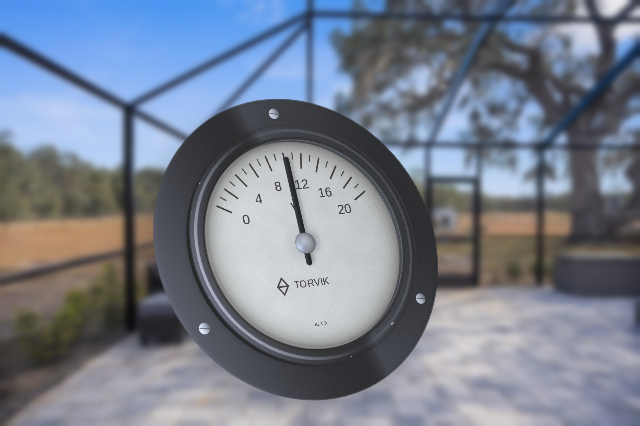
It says 10 V
